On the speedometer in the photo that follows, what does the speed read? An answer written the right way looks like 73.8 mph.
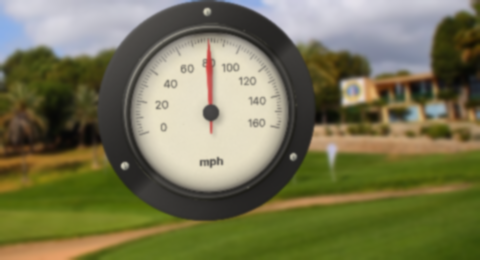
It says 80 mph
